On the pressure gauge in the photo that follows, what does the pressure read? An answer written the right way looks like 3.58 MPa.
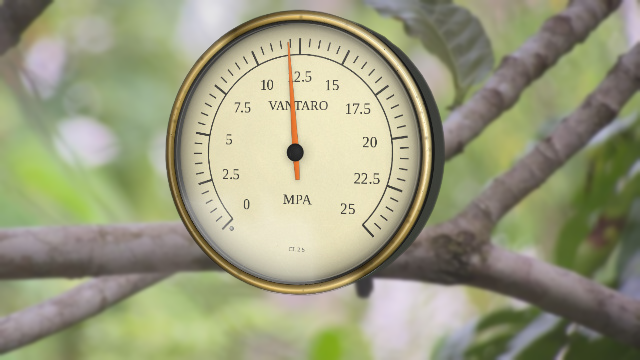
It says 12 MPa
